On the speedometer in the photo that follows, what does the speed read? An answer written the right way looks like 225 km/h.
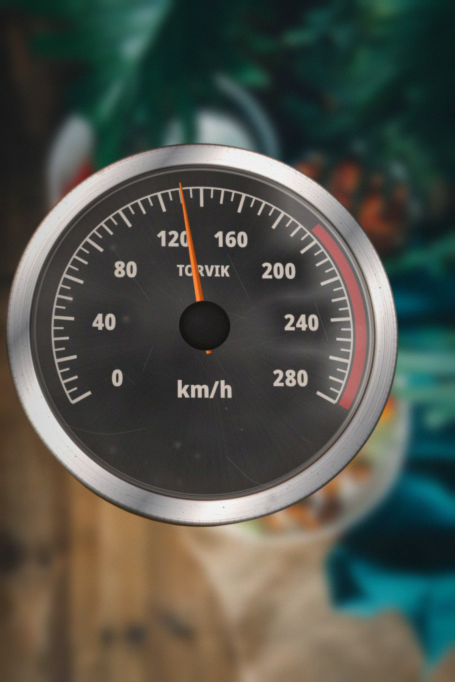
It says 130 km/h
